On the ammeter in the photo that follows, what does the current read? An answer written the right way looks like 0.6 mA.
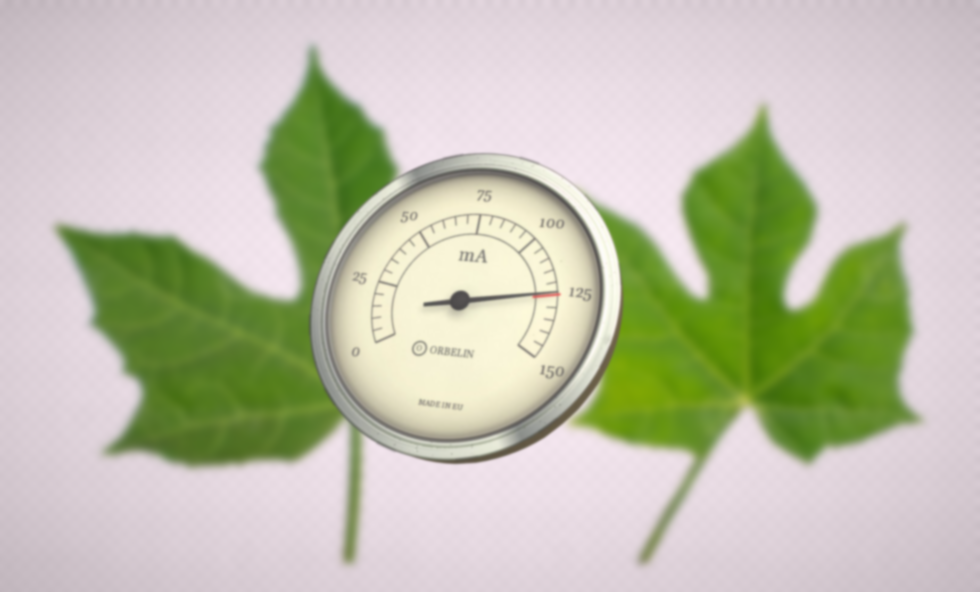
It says 125 mA
